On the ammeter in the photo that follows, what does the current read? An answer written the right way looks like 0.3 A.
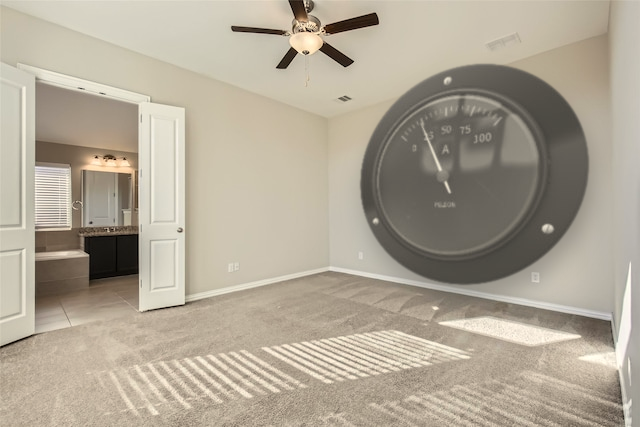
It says 25 A
